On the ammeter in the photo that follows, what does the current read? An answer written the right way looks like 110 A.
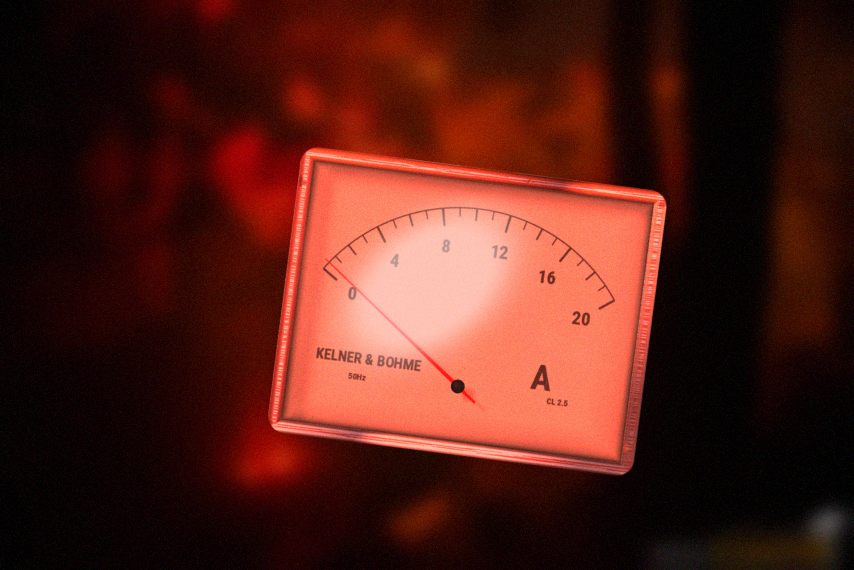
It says 0.5 A
